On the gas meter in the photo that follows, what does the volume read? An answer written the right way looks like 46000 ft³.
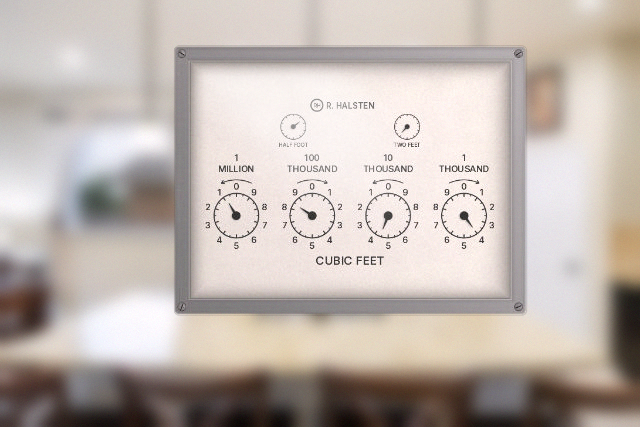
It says 84400 ft³
